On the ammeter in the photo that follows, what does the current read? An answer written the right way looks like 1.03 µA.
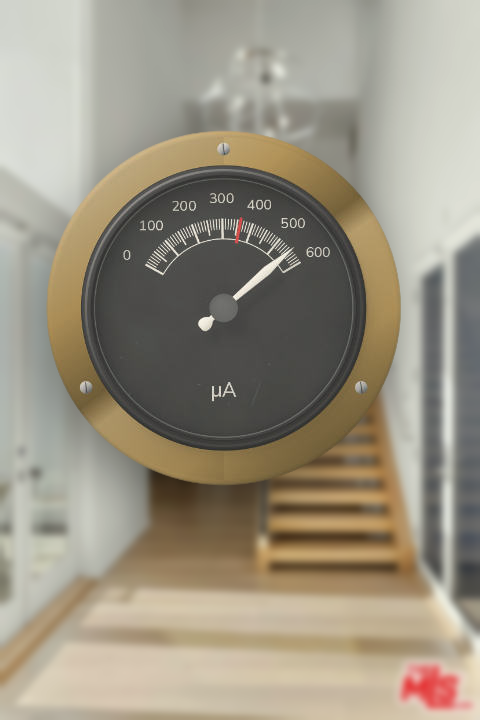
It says 550 µA
